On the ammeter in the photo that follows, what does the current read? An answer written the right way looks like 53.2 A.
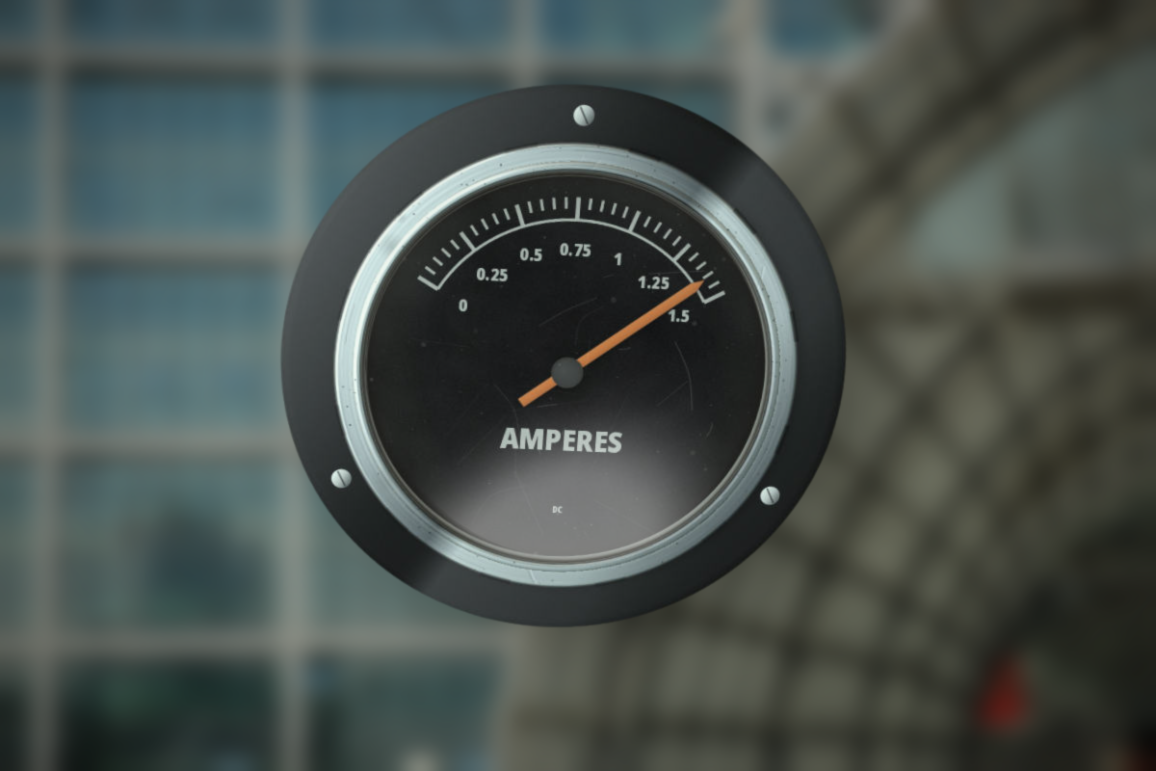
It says 1.4 A
